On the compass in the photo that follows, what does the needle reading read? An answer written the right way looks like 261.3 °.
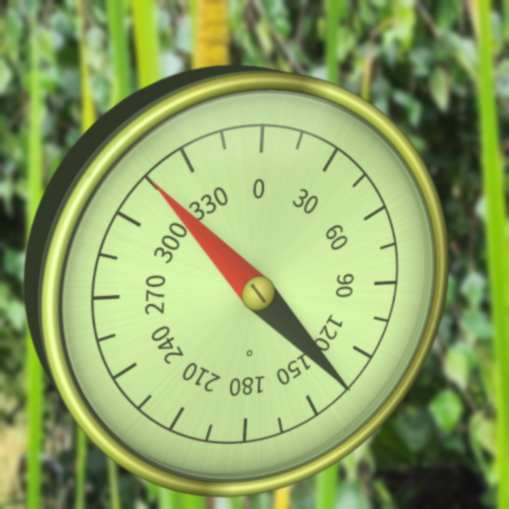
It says 315 °
